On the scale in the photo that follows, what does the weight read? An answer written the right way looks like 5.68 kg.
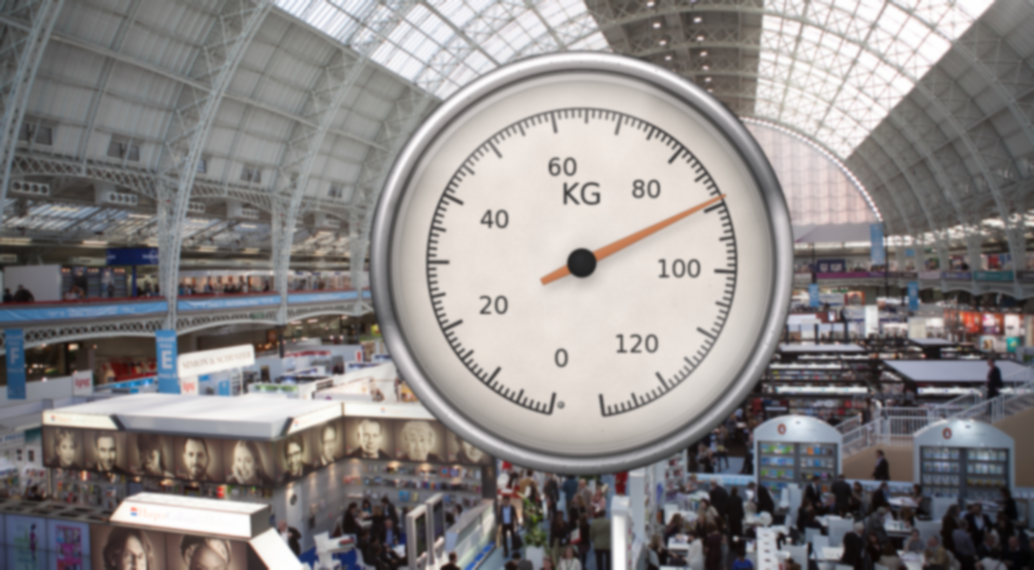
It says 89 kg
